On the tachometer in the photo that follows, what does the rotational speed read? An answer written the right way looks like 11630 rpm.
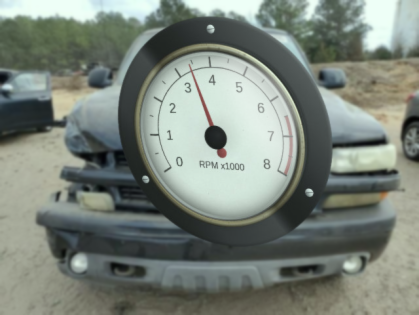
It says 3500 rpm
